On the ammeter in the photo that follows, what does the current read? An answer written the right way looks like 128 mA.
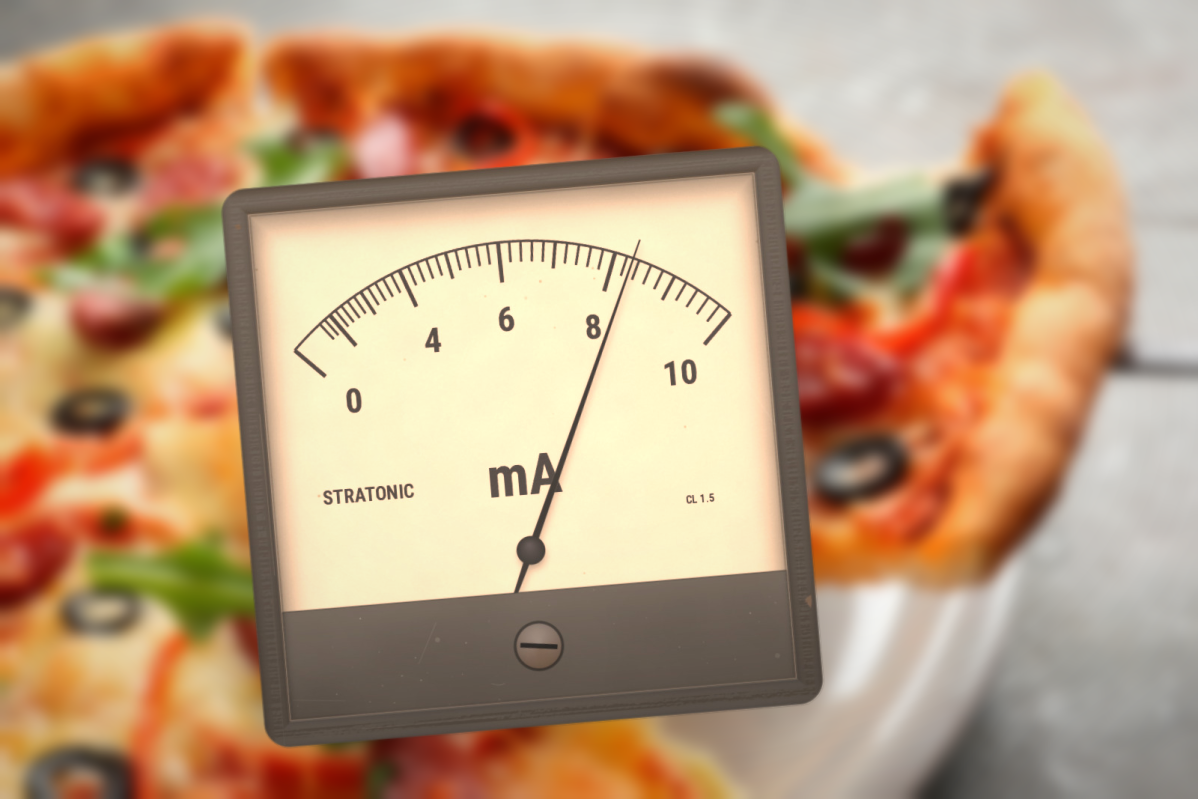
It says 8.3 mA
